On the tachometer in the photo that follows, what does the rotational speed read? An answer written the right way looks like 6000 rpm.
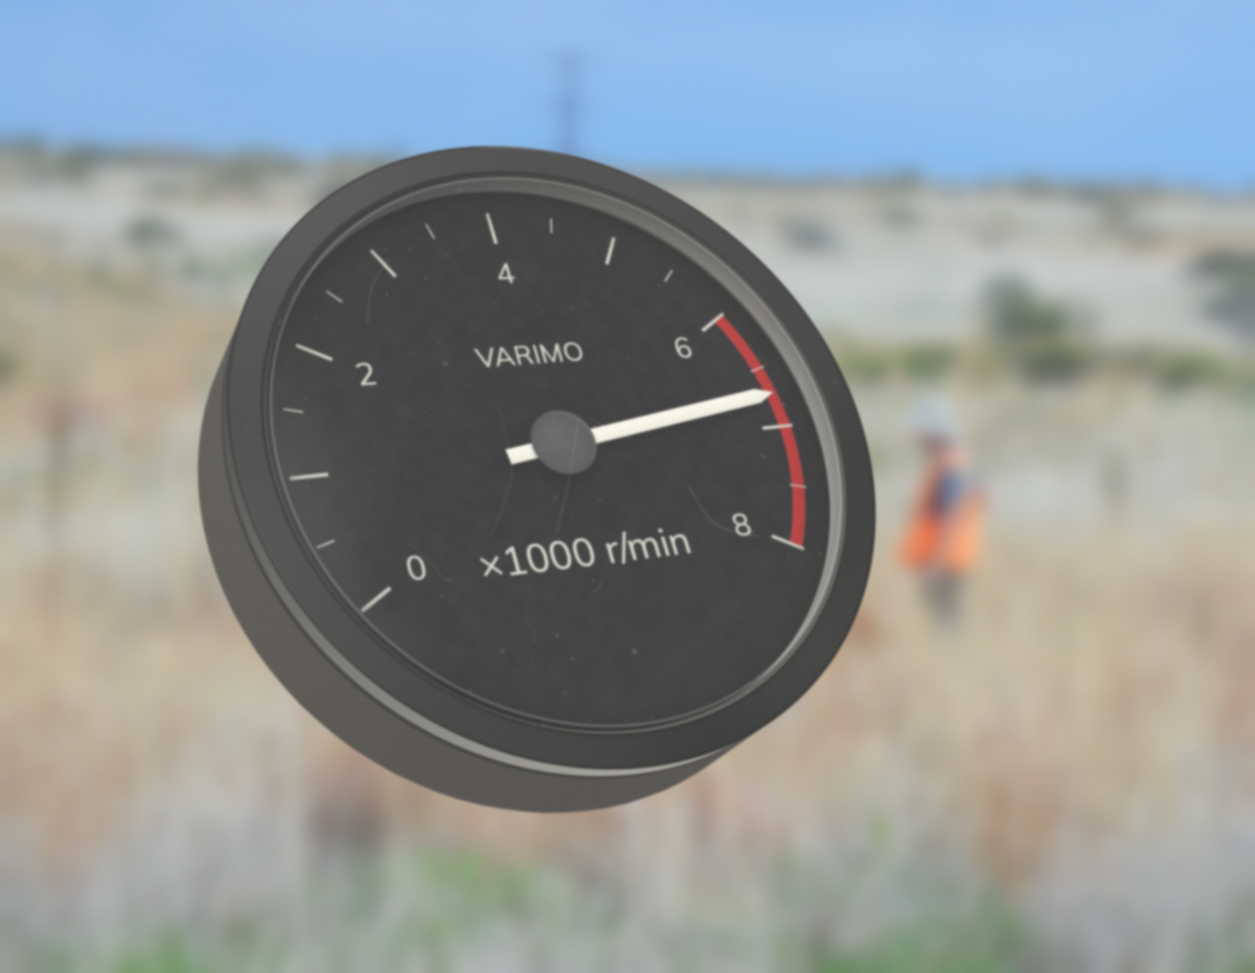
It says 6750 rpm
